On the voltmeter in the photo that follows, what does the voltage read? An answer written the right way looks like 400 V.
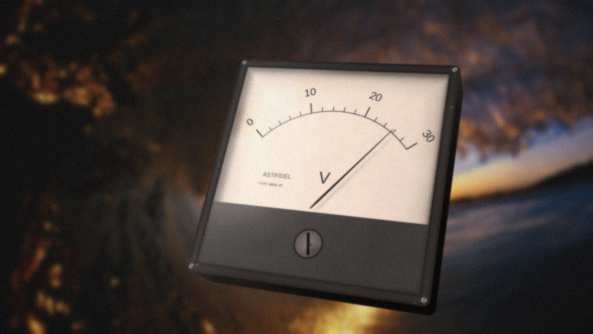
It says 26 V
